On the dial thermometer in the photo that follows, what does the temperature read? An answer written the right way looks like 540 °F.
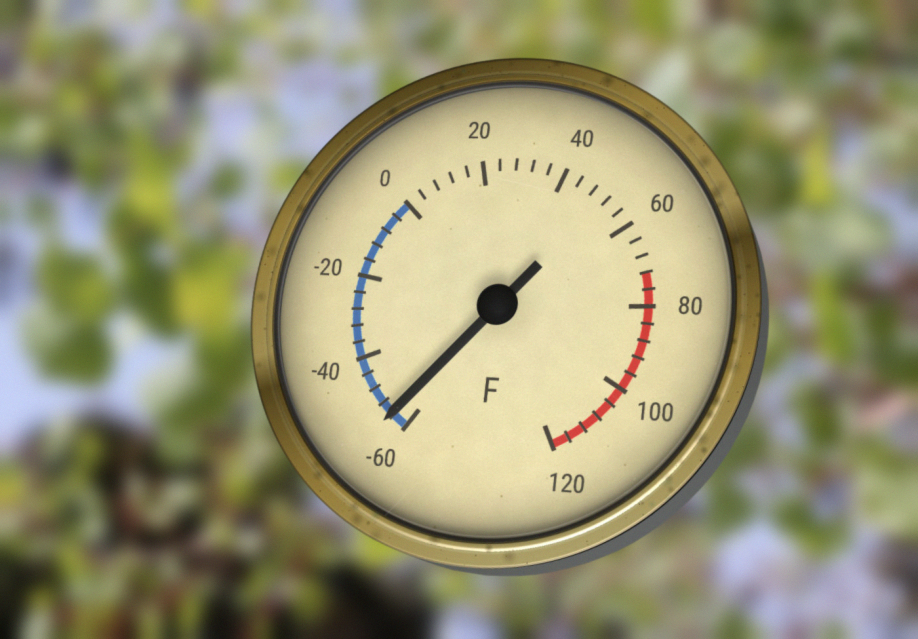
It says -56 °F
